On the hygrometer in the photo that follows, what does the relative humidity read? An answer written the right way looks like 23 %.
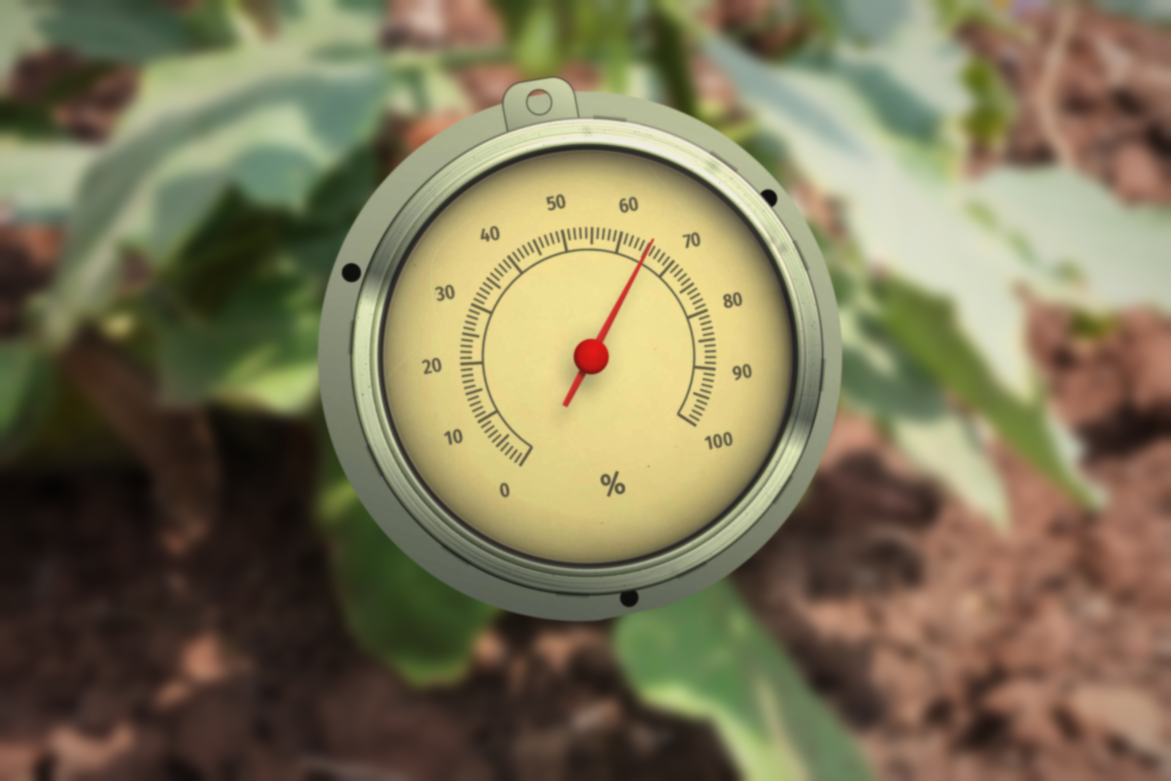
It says 65 %
